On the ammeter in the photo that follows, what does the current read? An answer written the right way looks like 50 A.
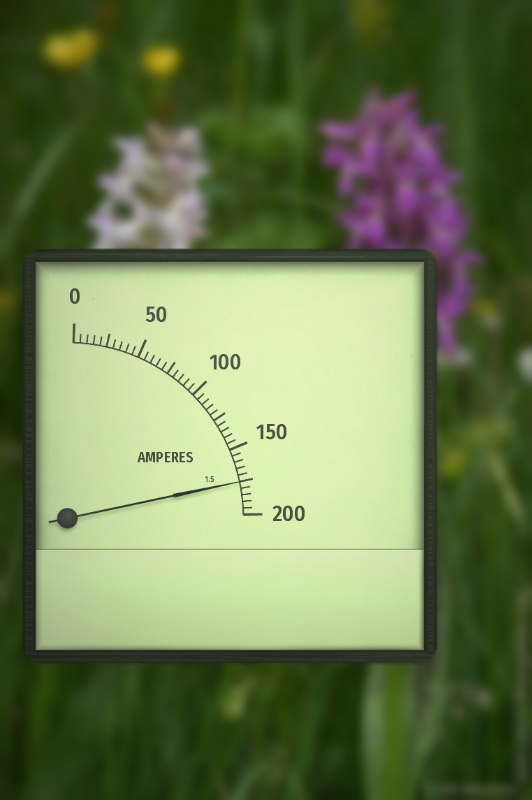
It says 175 A
